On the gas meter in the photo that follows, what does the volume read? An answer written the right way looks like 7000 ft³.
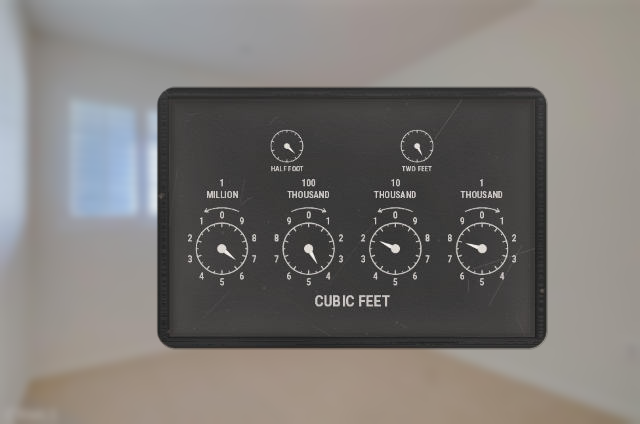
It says 641800 ft³
